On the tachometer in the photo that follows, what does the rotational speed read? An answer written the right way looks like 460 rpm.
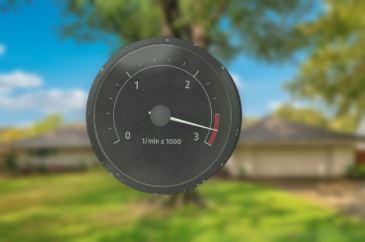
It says 2800 rpm
